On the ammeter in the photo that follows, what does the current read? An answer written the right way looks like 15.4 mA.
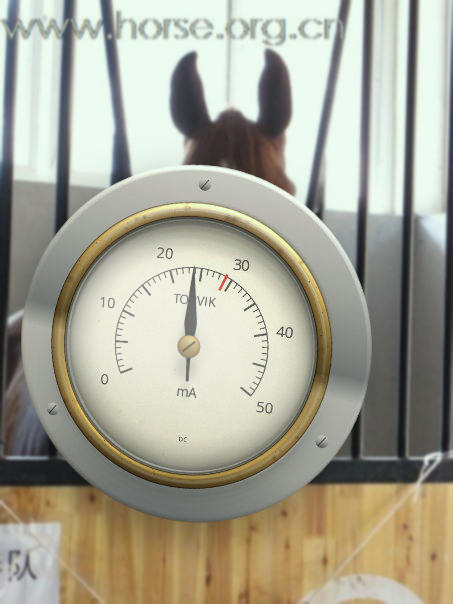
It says 24 mA
